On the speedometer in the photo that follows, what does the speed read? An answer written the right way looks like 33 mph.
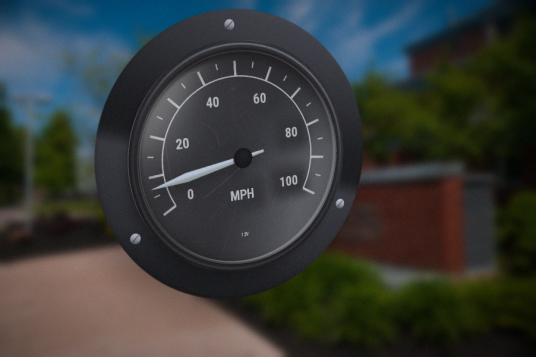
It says 7.5 mph
